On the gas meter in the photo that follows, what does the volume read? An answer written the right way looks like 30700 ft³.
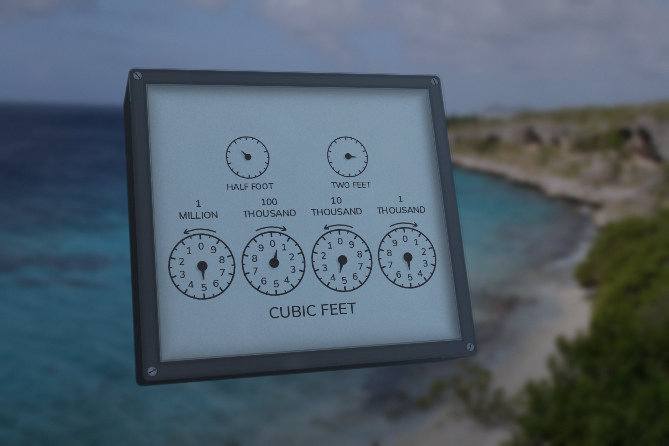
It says 504500 ft³
